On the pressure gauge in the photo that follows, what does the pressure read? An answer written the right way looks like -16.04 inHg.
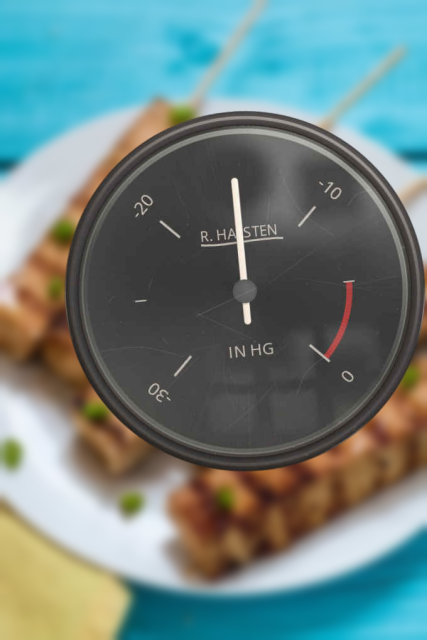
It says -15 inHg
